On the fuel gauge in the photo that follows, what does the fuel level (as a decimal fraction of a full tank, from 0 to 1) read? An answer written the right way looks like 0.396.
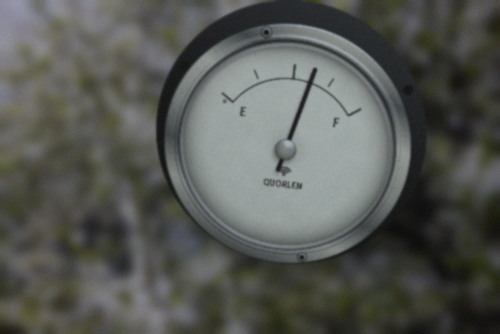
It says 0.625
